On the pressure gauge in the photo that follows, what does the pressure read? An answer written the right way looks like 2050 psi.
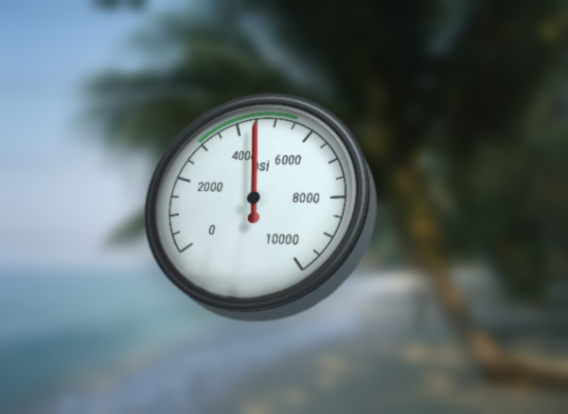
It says 4500 psi
